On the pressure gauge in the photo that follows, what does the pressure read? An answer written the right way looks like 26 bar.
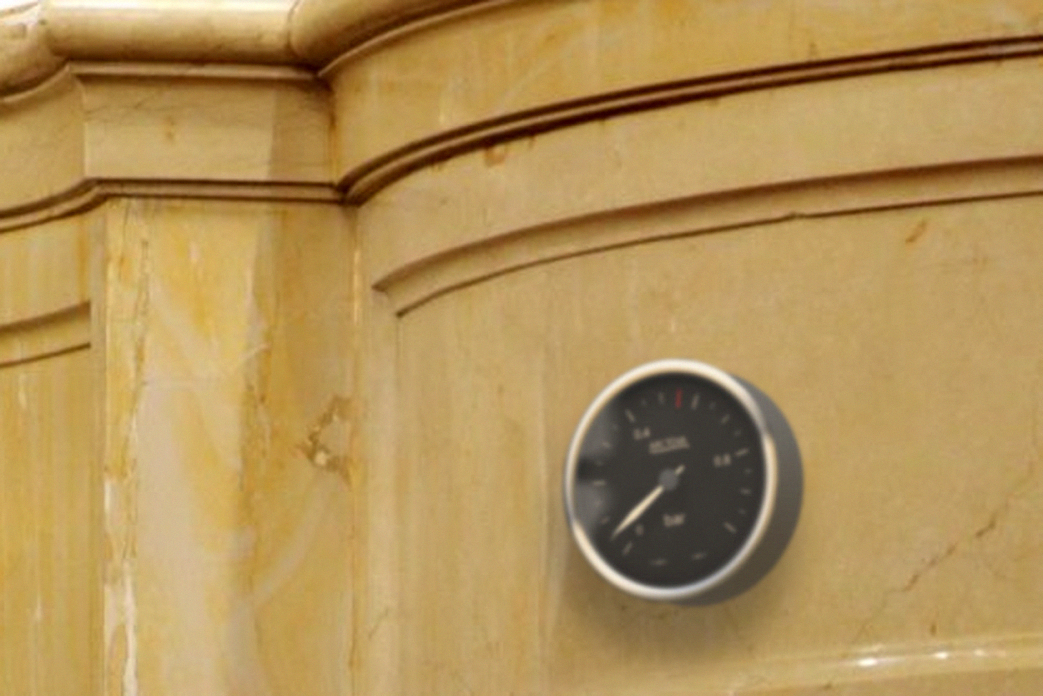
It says 0.05 bar
